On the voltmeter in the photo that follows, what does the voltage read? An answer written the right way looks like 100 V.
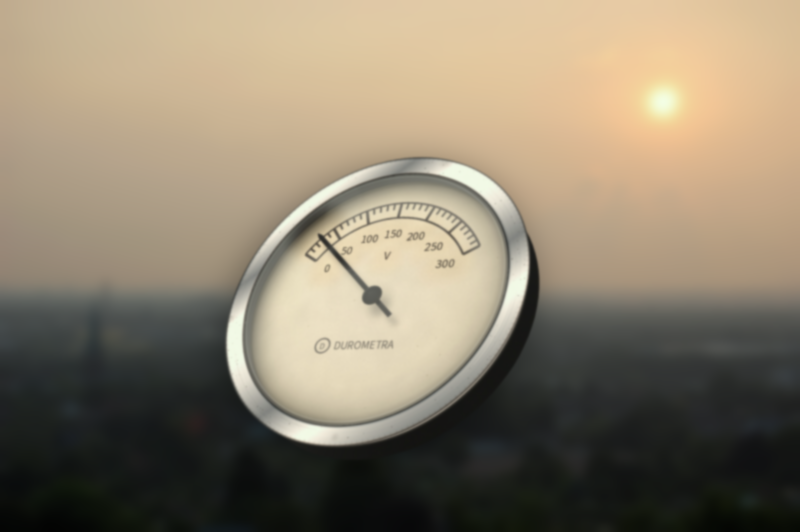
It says 30 V
